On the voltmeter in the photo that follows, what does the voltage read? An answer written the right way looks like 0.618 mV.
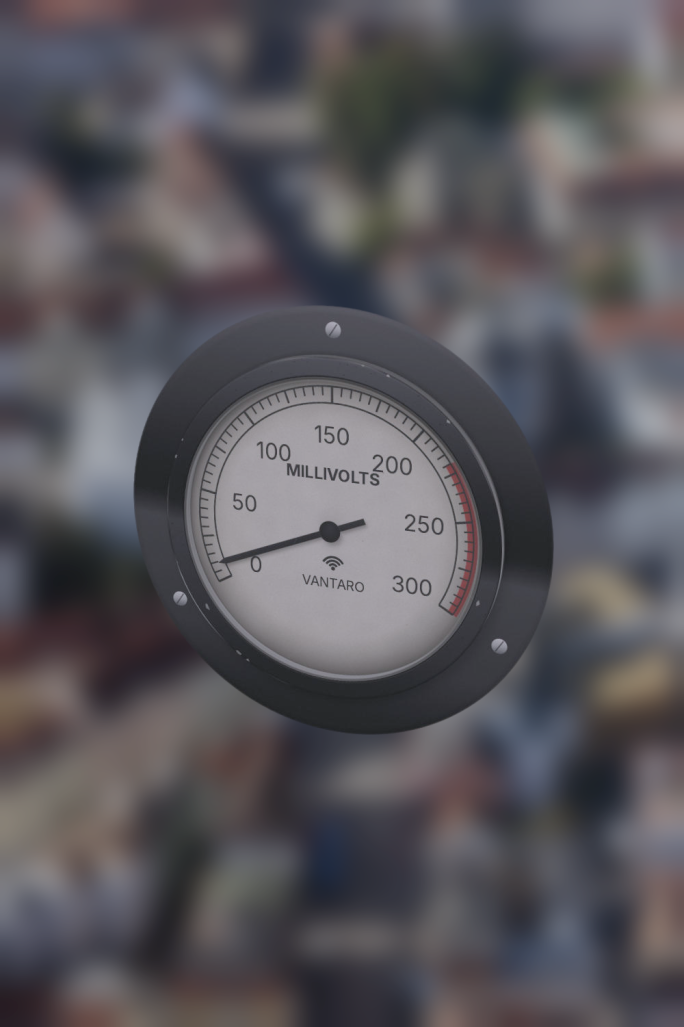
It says 10 mV
